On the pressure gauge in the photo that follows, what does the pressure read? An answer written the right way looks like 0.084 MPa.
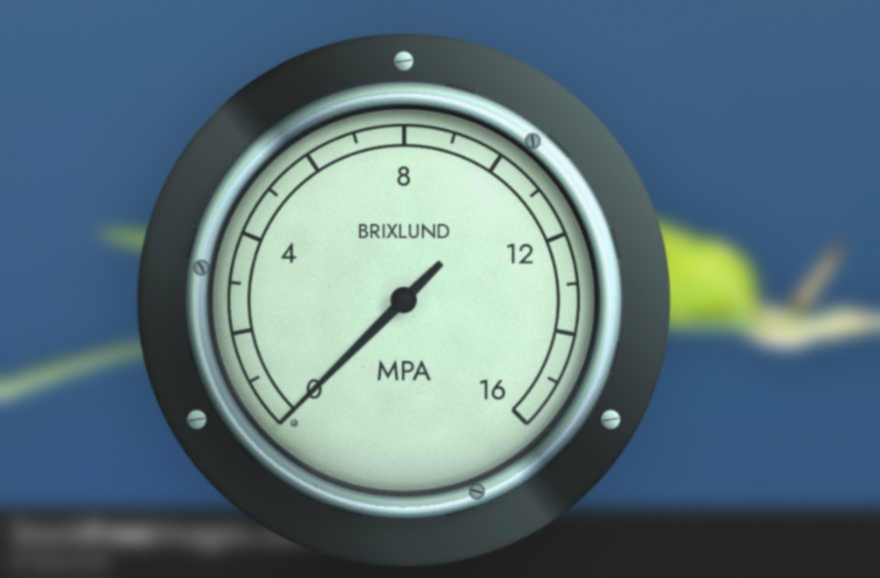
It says 0 MPa
